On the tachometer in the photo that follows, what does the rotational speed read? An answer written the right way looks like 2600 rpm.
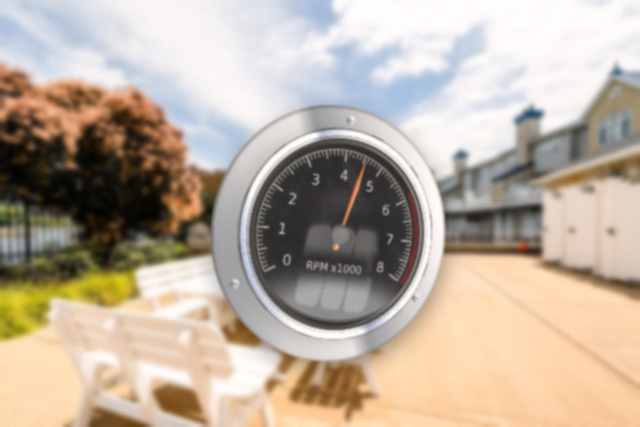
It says 4500 rpm
